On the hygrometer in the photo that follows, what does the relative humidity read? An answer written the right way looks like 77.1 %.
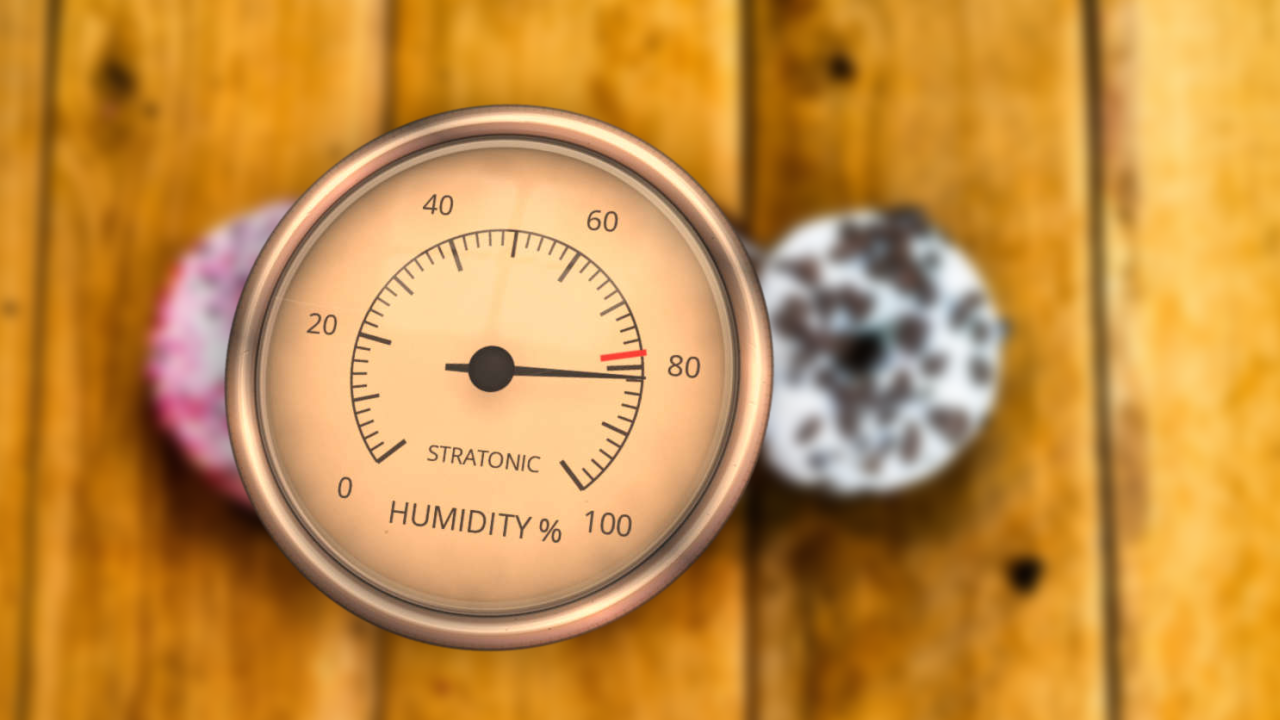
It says 82 %
